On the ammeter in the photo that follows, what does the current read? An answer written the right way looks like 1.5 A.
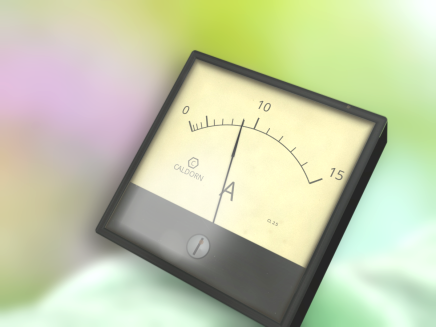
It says 9 A
